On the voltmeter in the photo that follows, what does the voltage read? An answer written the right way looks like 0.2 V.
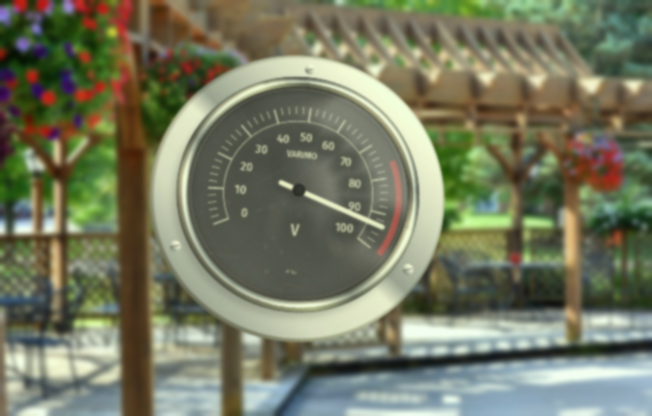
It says 94 V
